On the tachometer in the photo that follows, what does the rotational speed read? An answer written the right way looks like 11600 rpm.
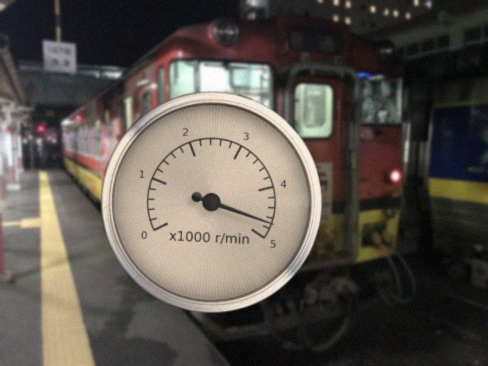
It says 4700 rpm
